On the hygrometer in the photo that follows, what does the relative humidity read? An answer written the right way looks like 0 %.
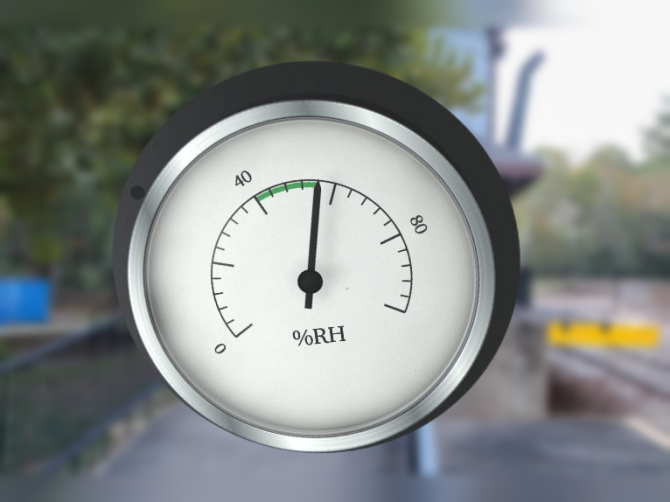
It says 56 %
